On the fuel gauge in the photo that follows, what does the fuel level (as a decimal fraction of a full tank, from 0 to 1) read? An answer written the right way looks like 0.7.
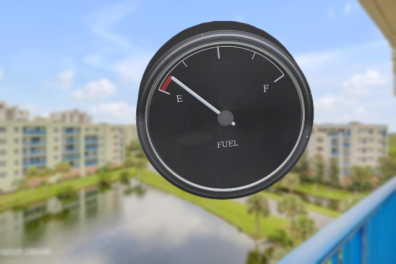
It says 0.125
